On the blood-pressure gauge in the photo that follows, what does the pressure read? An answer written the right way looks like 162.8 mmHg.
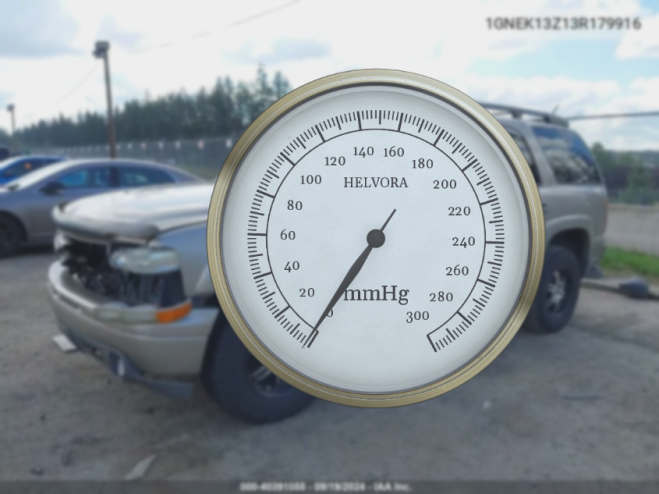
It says 2 mmHg
